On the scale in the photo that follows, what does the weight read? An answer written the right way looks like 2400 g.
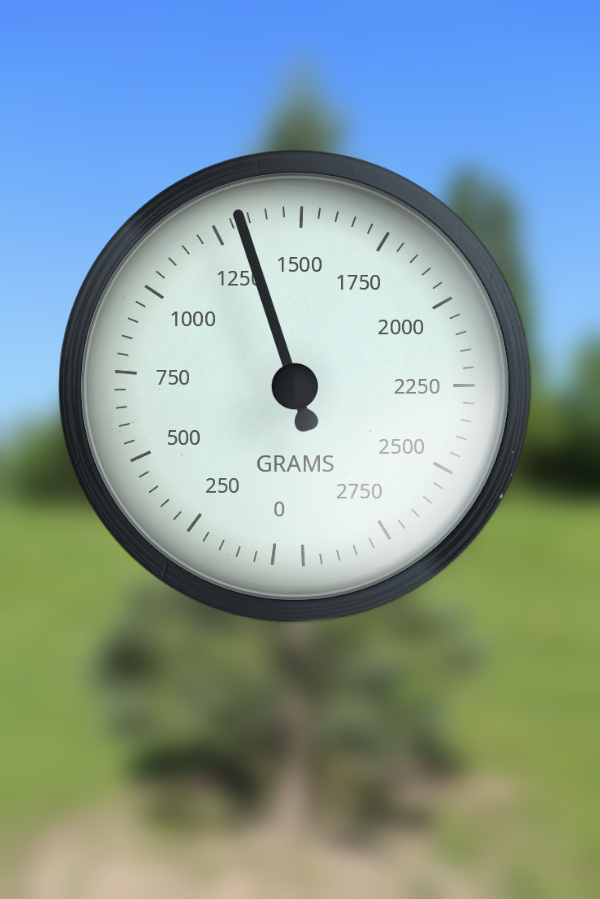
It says 1325 g
